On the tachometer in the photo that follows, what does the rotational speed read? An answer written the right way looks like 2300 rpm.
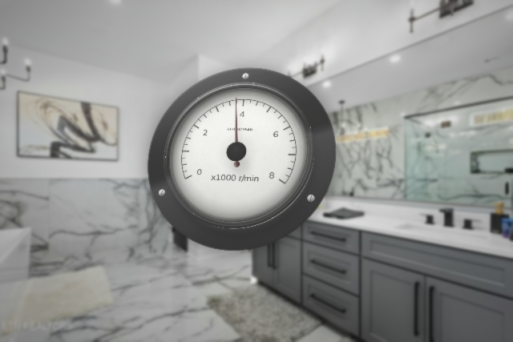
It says 3750 rpm
